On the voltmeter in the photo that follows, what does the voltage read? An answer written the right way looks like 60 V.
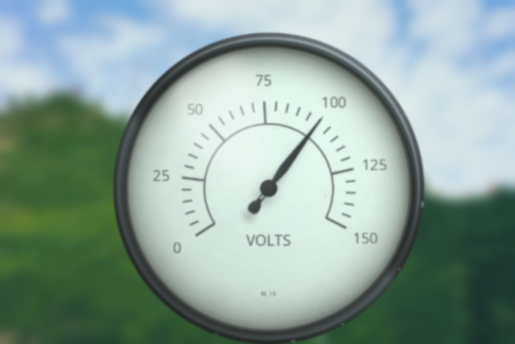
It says 100 V
